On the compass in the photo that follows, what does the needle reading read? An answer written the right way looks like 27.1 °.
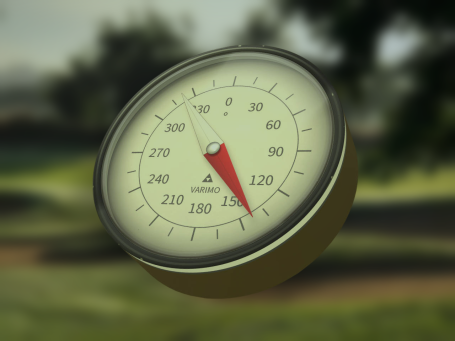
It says 142.5 °
